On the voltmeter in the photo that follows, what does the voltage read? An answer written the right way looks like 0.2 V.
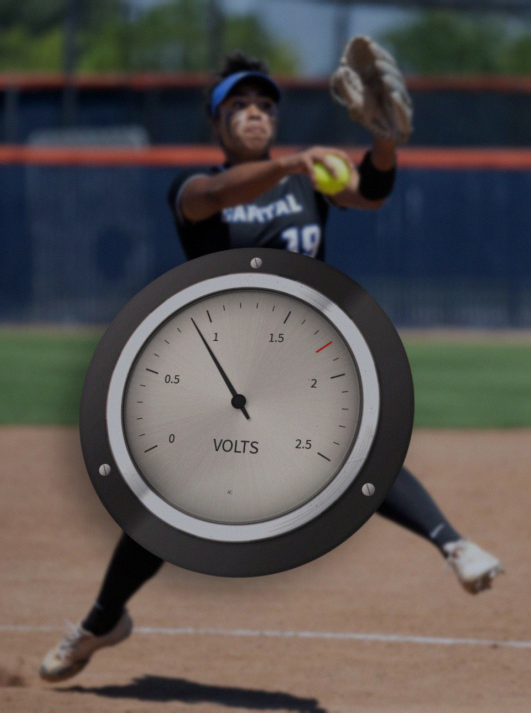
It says 0.9 V
